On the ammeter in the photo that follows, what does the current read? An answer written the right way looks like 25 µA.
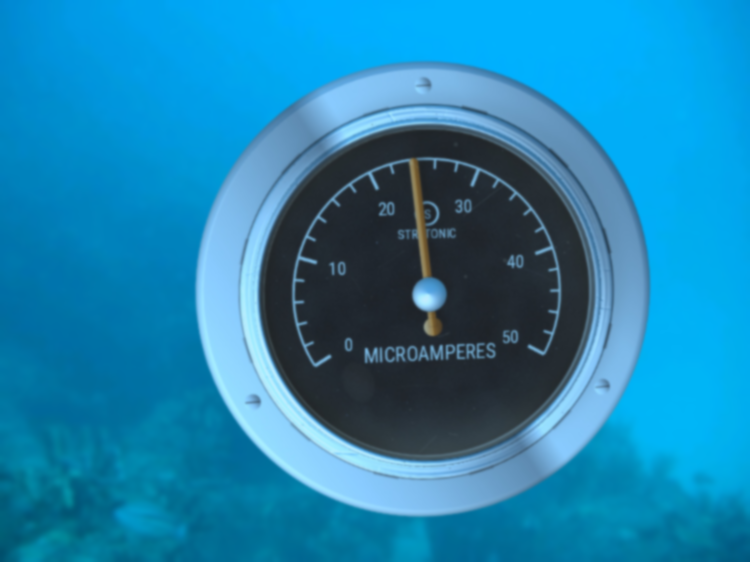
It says 24 µA
